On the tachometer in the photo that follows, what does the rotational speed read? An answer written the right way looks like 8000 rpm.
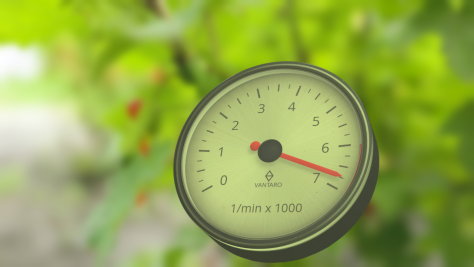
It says 6750 rpm
